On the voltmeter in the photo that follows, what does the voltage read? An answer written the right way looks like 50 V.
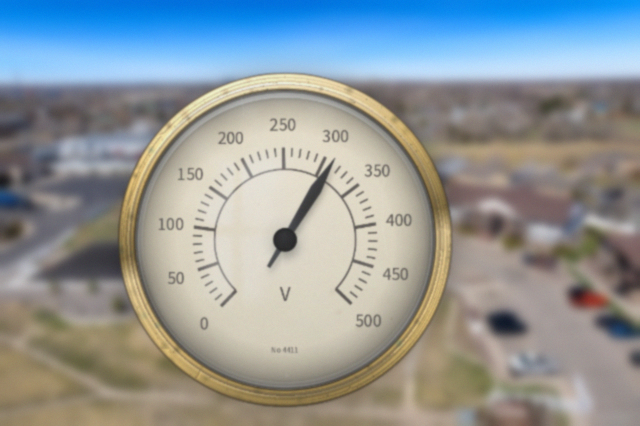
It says 310 V
